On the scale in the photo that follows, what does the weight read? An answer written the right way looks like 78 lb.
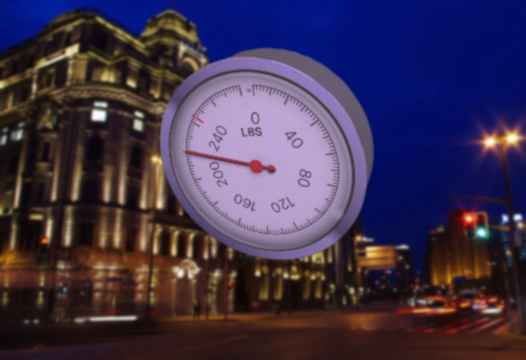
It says 220 lb
